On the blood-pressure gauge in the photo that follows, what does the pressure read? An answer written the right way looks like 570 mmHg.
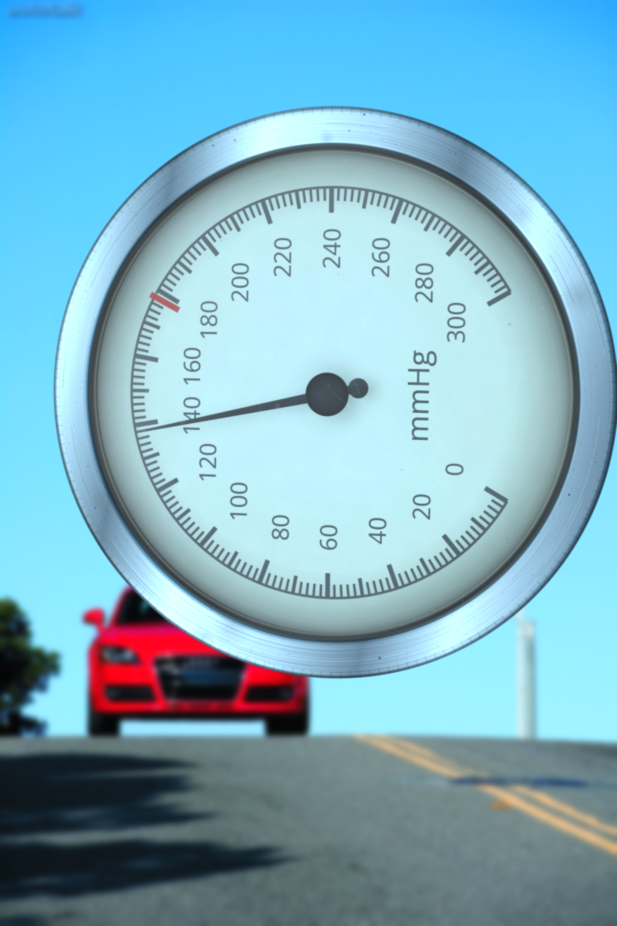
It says 138 mmHg
